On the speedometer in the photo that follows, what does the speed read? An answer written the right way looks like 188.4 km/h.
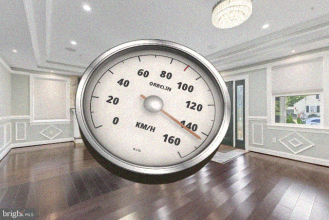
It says 145 km/h
